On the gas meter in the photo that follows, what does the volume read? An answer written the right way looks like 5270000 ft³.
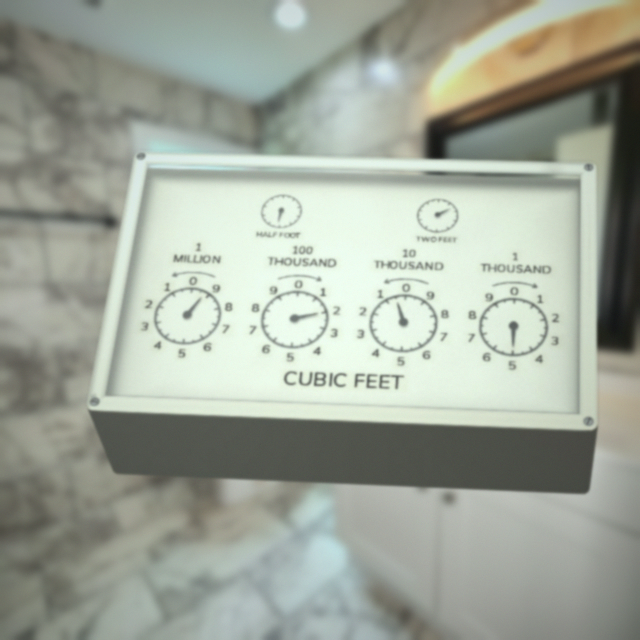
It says 920500 ft³
